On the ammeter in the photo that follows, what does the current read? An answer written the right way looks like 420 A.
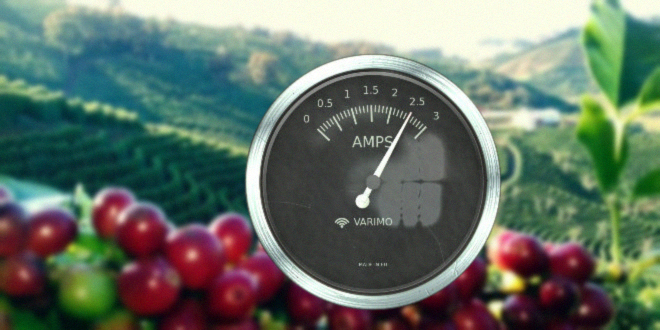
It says 2.5 A
